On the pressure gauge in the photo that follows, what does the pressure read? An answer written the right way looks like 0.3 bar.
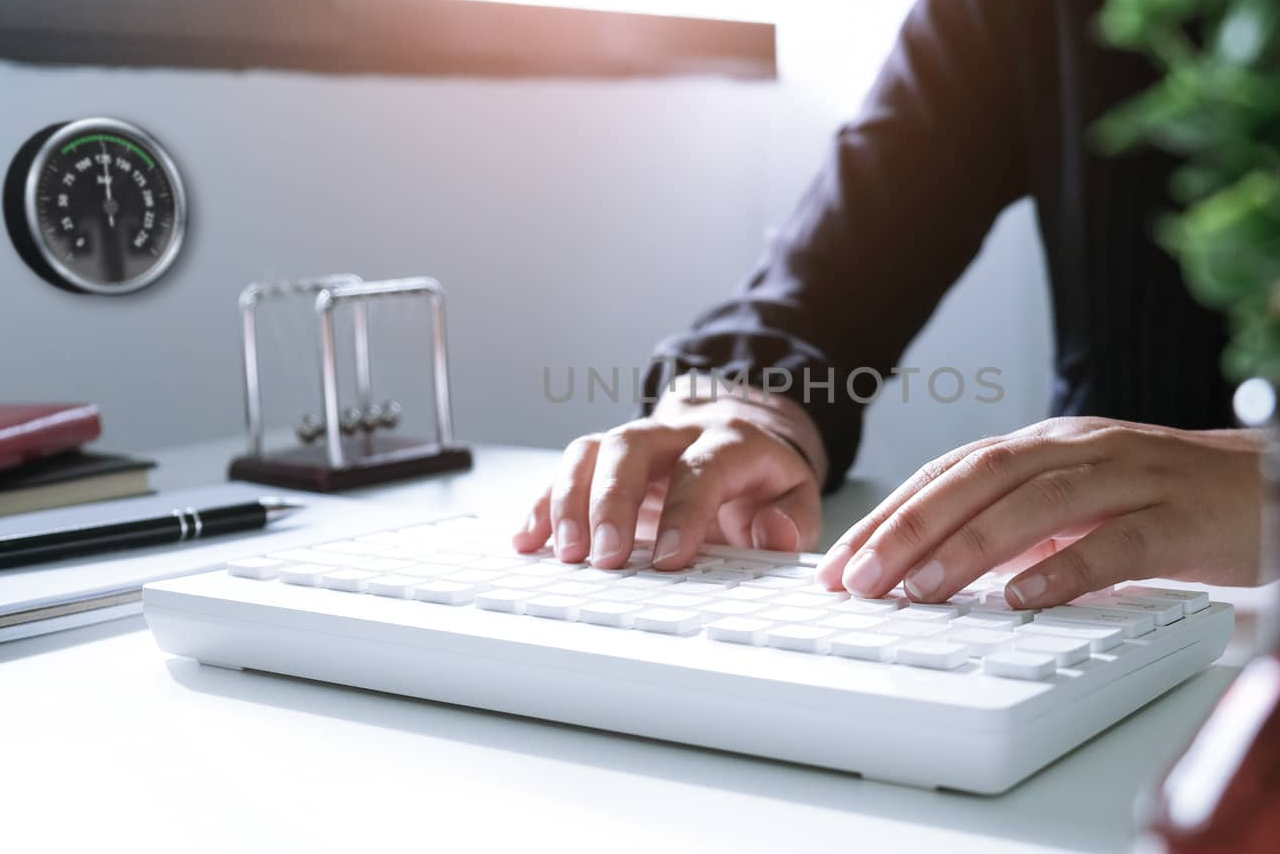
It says 125 bar
